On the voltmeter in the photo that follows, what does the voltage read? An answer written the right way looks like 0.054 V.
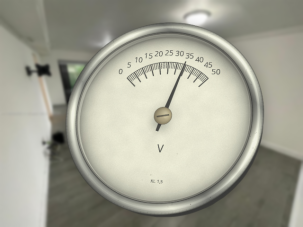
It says 35 V
